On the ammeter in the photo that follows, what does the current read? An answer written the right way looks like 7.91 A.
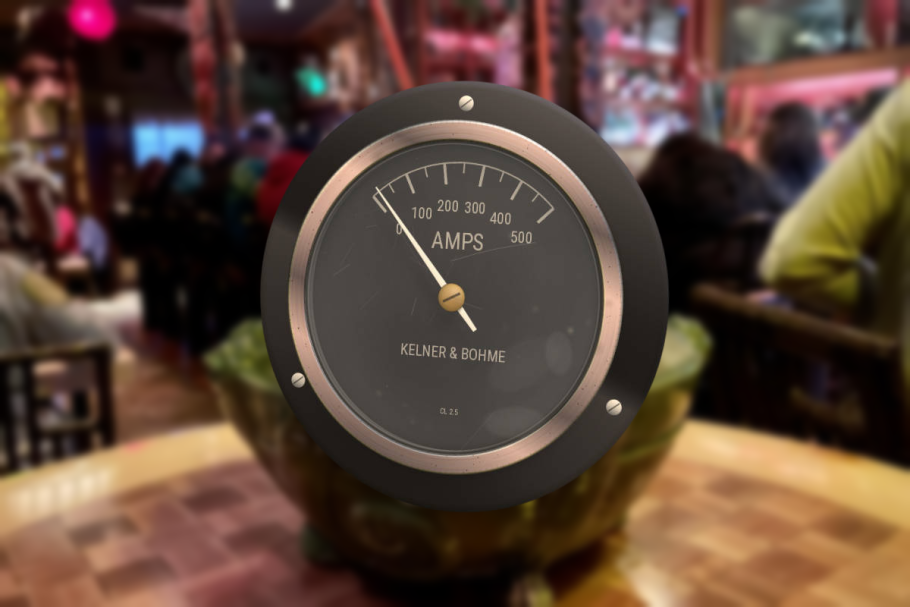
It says 25 A
